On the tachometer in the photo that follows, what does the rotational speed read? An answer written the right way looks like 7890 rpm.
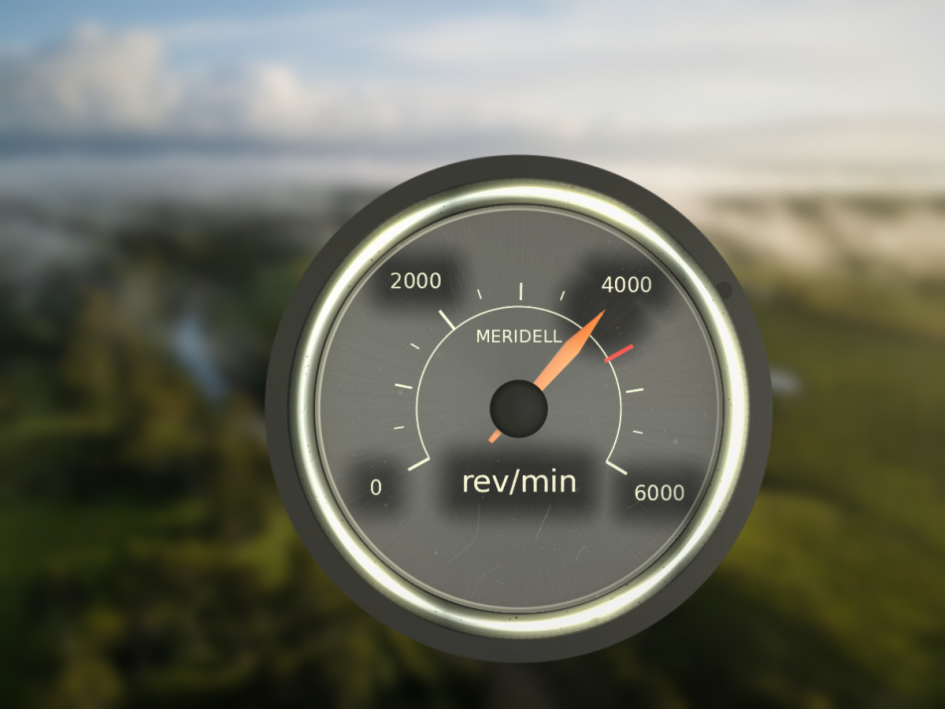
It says 4000 rpm
